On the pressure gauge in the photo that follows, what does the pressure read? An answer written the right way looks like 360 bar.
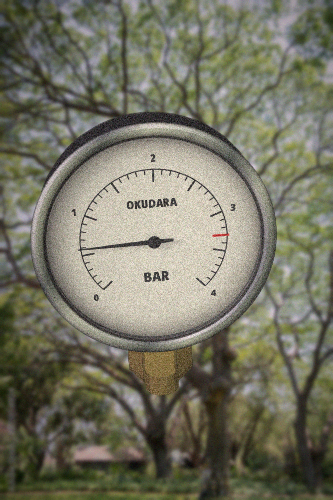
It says 0.6 bar
